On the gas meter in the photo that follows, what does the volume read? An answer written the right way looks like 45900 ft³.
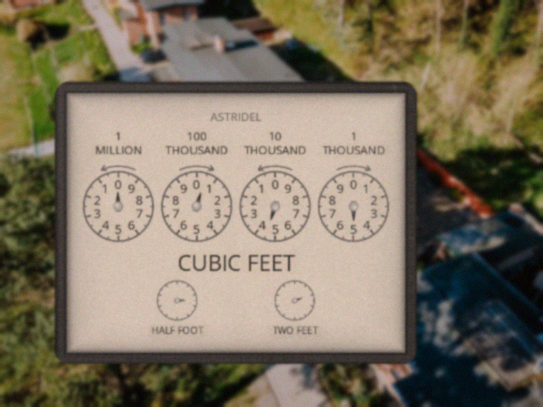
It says 4500 ft³
